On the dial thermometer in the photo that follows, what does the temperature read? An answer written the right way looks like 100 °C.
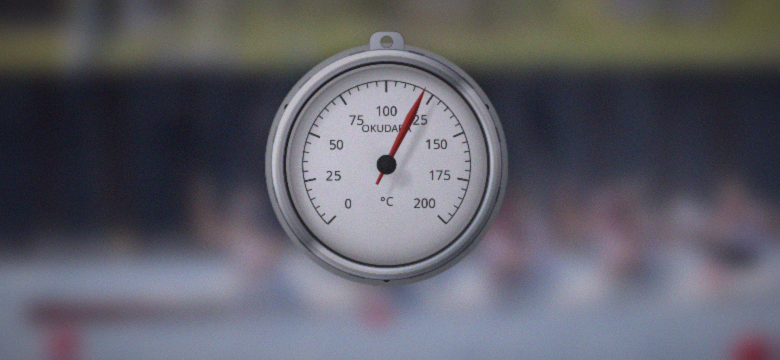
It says 120 °C
